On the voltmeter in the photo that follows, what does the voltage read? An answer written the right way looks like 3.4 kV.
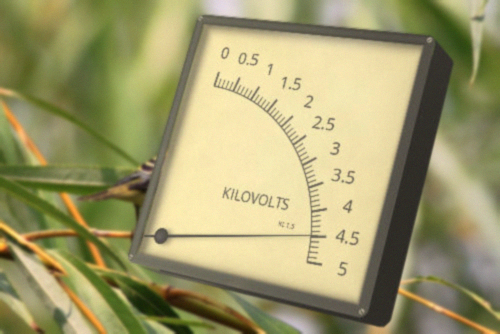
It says 4.5 kV
